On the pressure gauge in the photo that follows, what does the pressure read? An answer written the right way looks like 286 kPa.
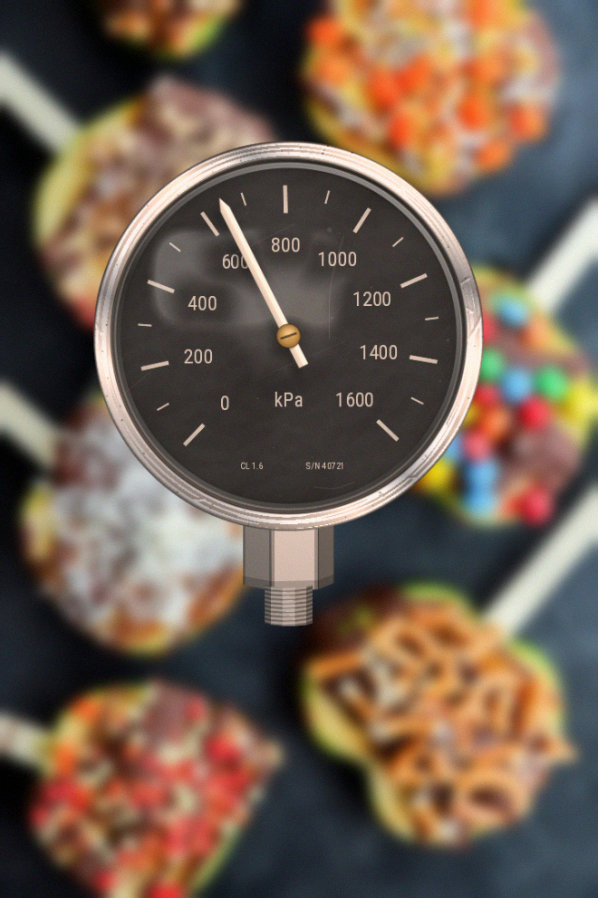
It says 650 kPa
